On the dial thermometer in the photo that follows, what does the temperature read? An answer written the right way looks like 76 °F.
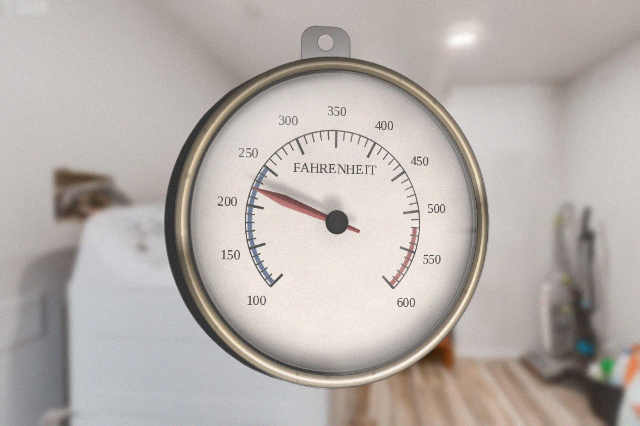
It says 220 °F
